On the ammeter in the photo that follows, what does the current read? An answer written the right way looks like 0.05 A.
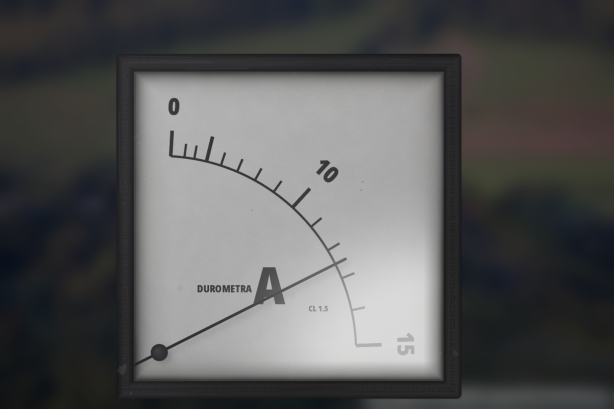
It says 12.5 A
